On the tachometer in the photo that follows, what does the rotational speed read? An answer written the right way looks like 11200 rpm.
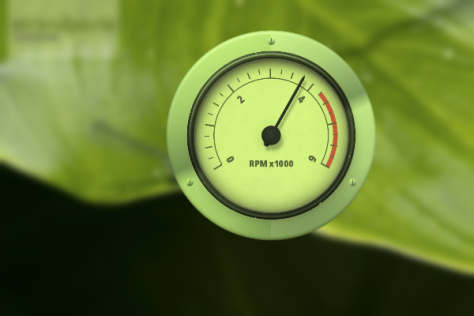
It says 3750 rpm
